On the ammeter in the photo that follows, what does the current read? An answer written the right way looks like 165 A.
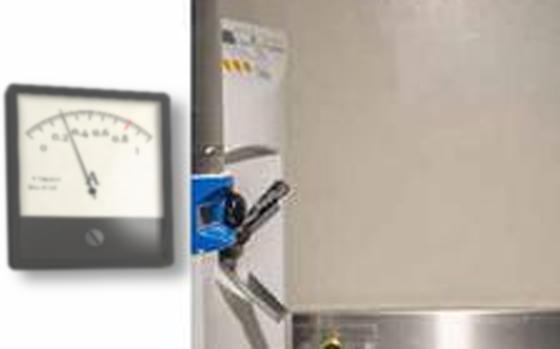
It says 0.3 A
